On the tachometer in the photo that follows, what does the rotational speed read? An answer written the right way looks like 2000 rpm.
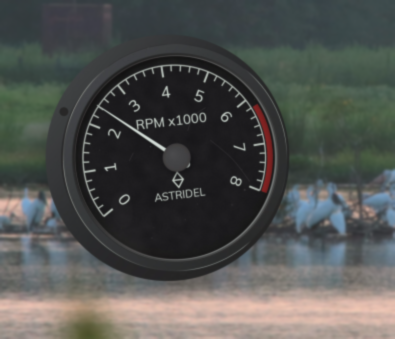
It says 2400 rpm
